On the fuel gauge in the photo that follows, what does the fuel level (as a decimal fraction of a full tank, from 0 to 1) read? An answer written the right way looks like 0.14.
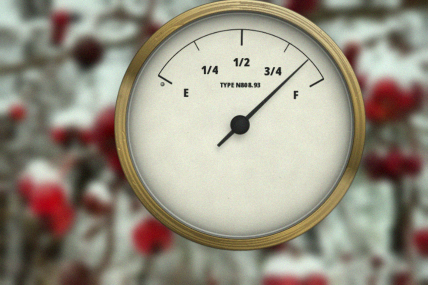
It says 0.875
